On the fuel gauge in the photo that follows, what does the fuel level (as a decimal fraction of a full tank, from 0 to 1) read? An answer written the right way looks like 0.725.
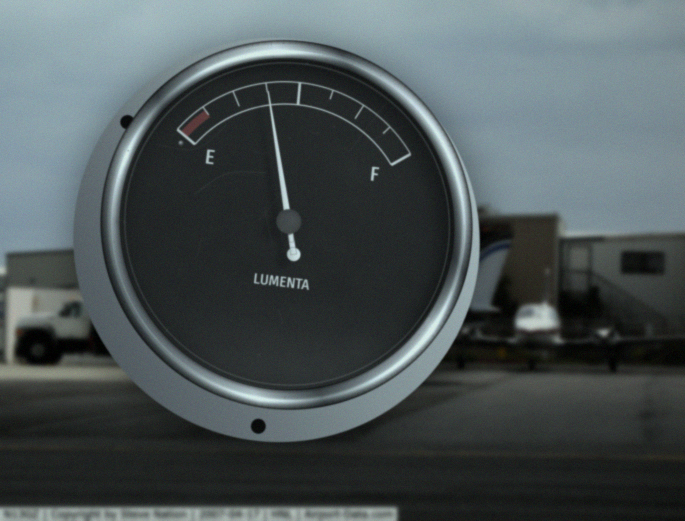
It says 0.375
